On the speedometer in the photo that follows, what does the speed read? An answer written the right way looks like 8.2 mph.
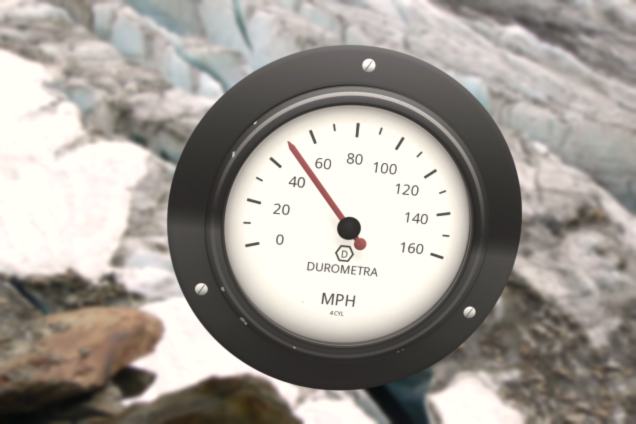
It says 50 mph
